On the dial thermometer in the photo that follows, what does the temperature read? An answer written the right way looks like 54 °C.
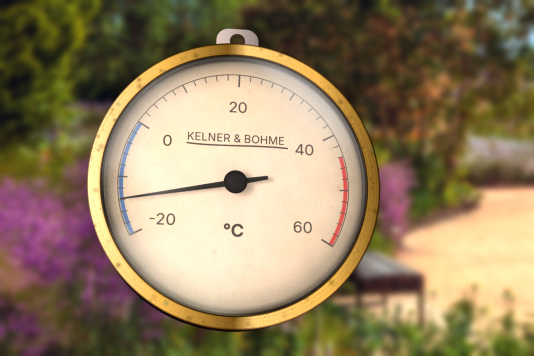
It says -14 °C
